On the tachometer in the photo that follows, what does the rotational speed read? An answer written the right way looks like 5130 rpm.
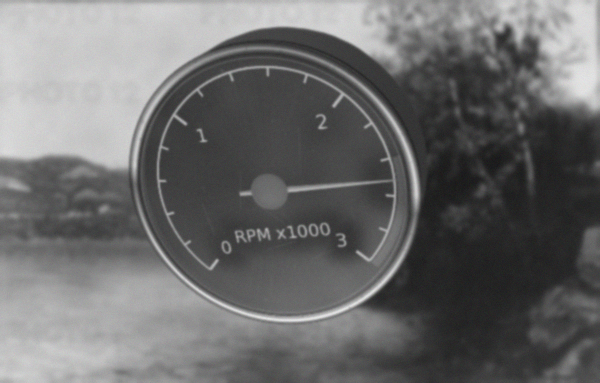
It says 2500 rpm
